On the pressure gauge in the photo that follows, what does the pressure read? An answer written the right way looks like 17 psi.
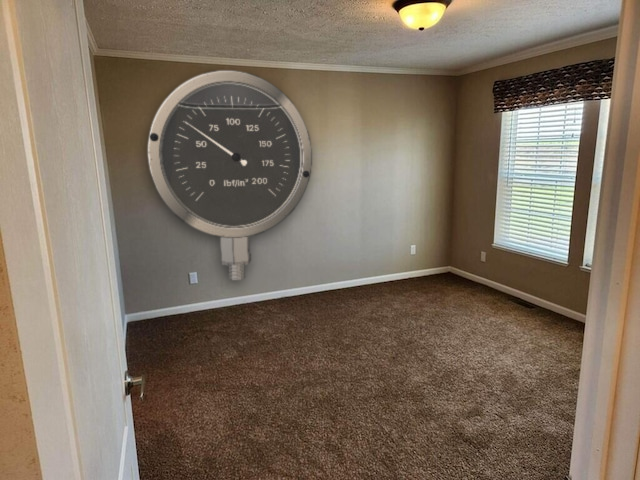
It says 60 psi
